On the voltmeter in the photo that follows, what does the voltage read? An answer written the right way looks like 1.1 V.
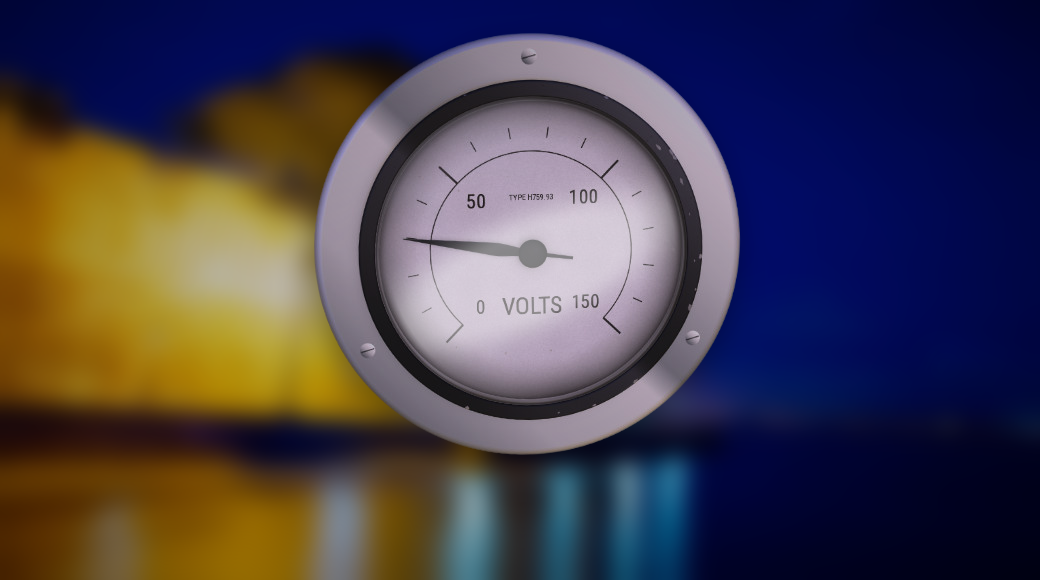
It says 30 V
